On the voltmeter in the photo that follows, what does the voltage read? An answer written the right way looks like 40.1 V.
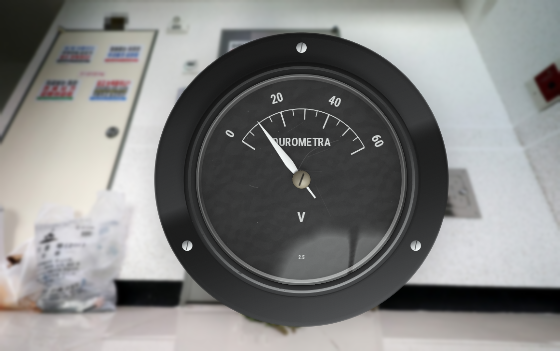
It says 10 V
